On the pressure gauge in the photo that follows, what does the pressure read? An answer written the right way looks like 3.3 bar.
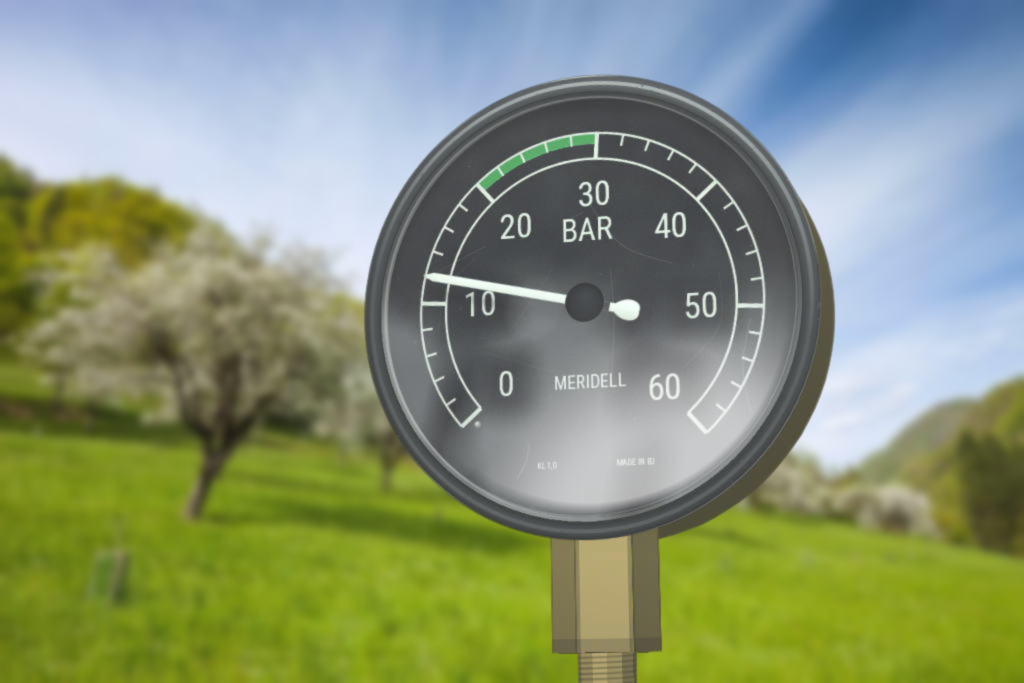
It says 12 bar
